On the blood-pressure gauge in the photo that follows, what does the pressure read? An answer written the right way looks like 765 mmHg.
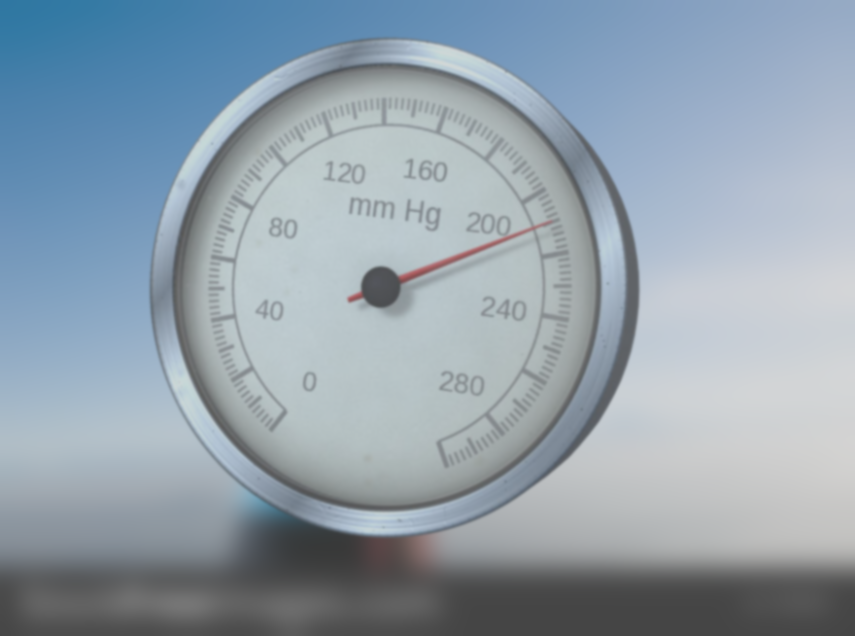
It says 210 mmHg
